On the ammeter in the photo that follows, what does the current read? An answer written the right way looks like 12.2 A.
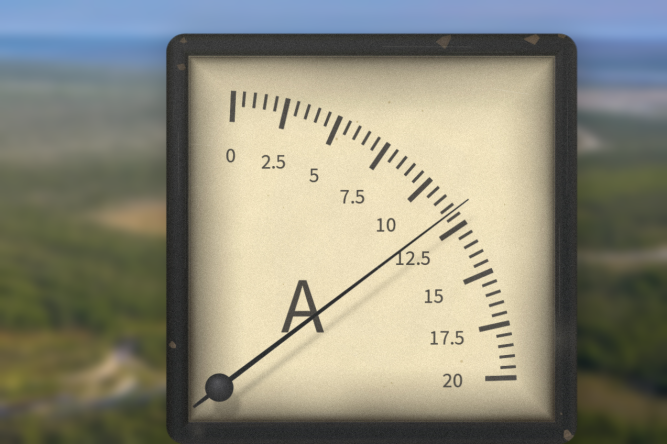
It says 11.75 A
